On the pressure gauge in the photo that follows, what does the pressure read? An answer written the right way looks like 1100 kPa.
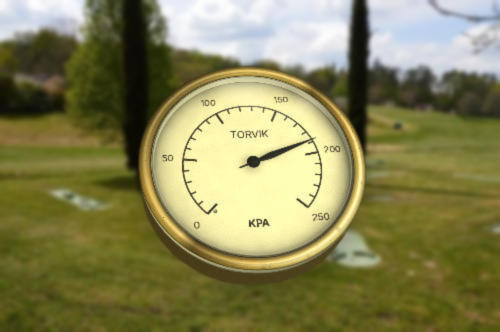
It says 190 kPa
